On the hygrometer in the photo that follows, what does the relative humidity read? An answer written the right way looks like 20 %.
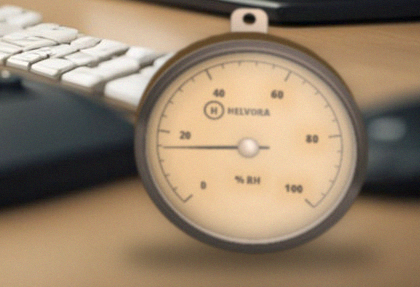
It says 16 %
